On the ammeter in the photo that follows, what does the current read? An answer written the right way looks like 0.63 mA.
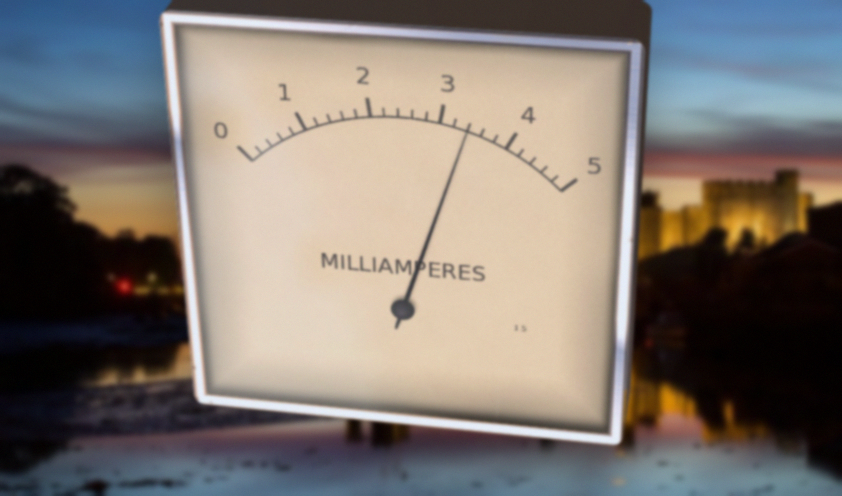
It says 3.4 mA
